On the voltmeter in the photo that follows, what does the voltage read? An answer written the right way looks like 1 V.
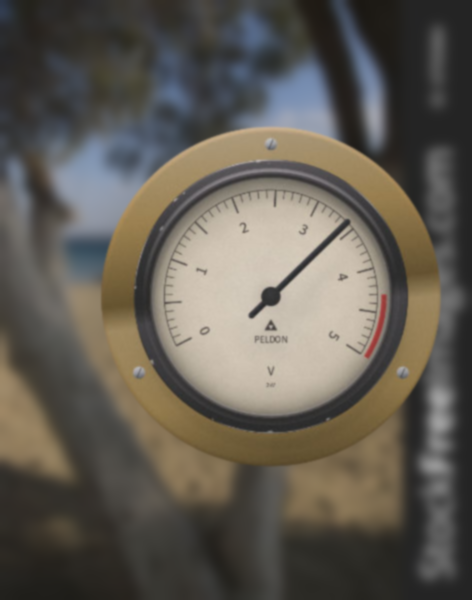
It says 3.4 V
